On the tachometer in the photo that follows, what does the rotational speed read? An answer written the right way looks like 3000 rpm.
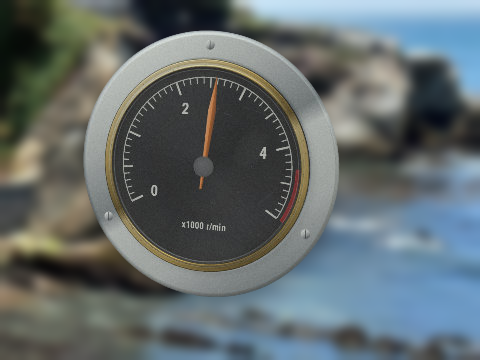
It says 2600 rpm
